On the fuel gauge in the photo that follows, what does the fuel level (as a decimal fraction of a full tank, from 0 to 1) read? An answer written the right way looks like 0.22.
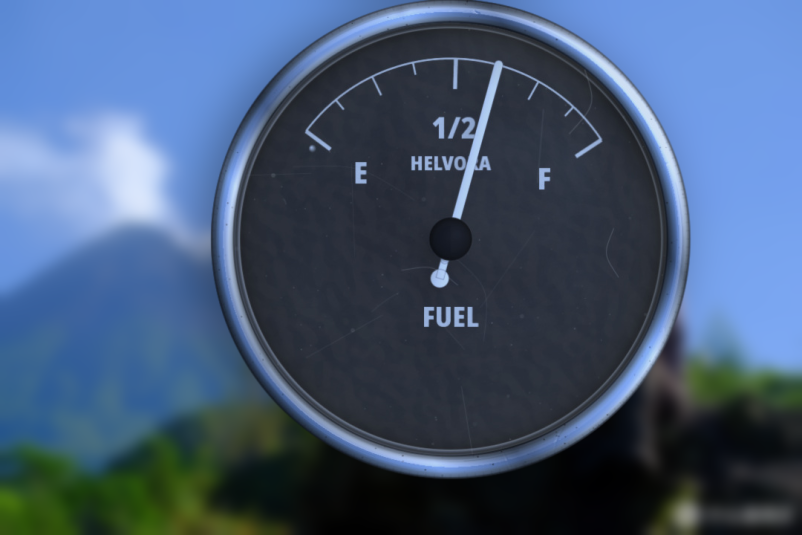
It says 0.625
